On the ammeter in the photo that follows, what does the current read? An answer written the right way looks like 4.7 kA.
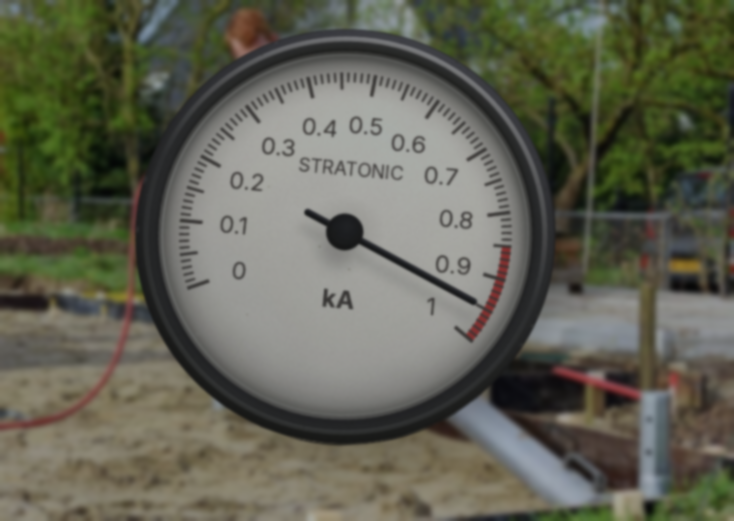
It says 0.95 kA
